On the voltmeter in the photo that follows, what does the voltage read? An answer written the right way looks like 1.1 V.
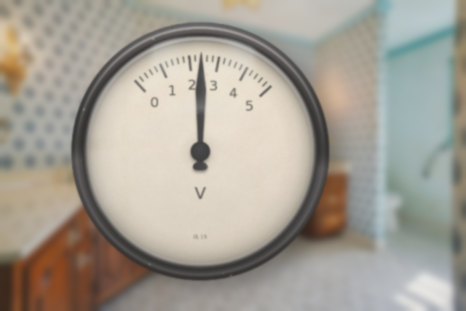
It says 2.4 V
